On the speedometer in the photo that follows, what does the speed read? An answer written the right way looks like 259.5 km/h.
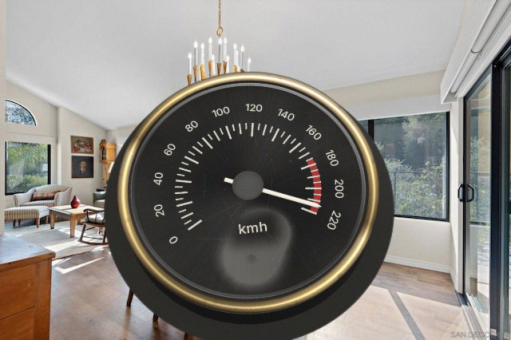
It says 215 km/h
